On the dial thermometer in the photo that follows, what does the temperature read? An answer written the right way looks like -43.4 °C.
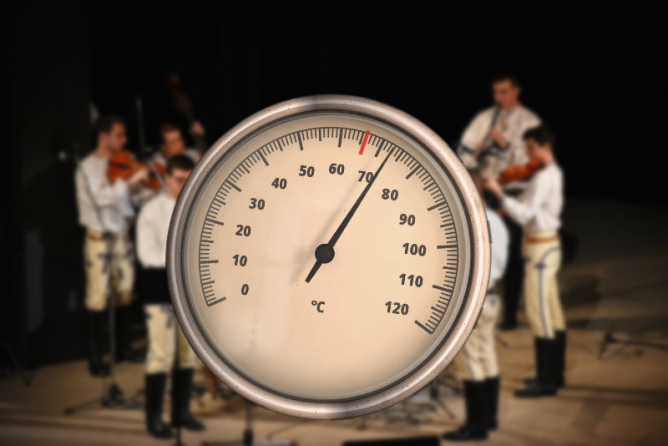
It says 73 °C
